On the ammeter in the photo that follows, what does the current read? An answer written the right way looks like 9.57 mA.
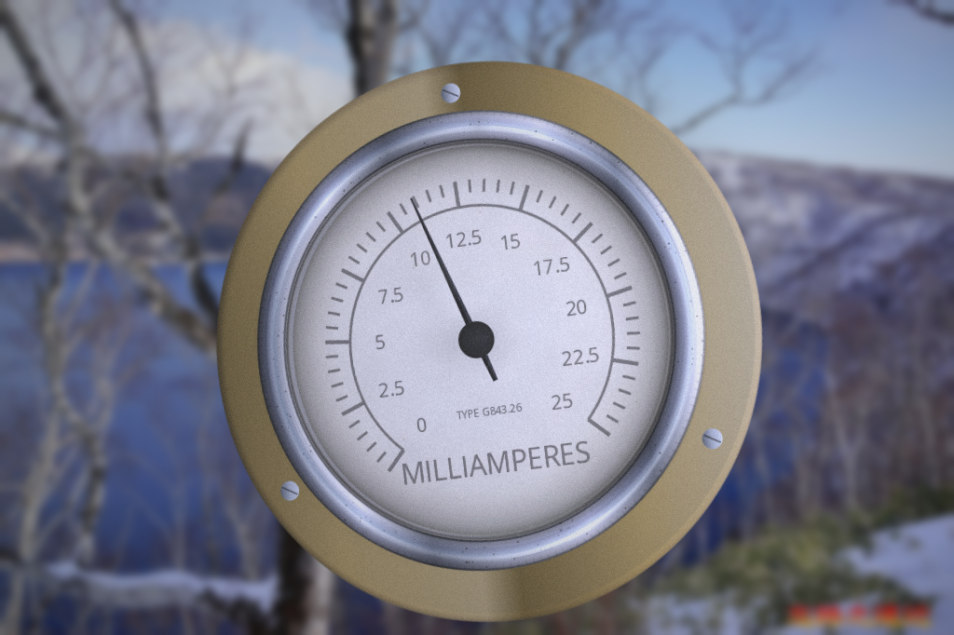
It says 11 mA
